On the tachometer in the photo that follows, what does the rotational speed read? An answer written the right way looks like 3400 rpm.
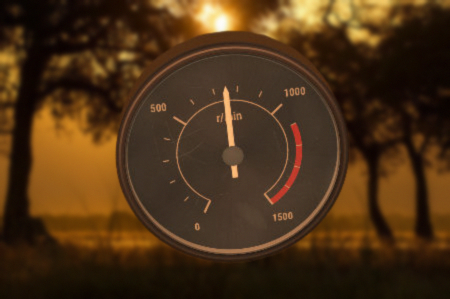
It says 750 rpm
